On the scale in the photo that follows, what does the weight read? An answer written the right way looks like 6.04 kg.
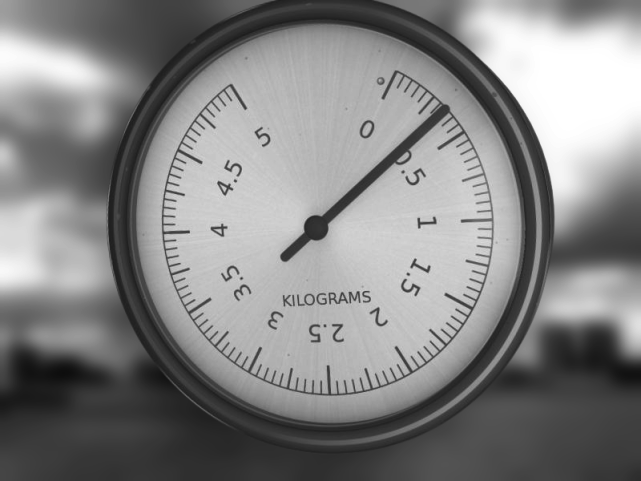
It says 0.35 kg
